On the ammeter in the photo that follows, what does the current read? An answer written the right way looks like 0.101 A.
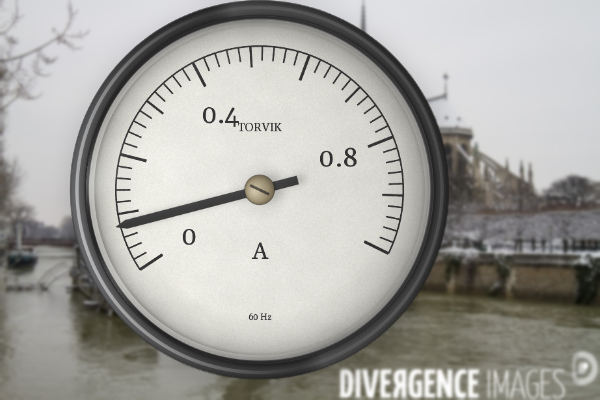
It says 0.08 A
